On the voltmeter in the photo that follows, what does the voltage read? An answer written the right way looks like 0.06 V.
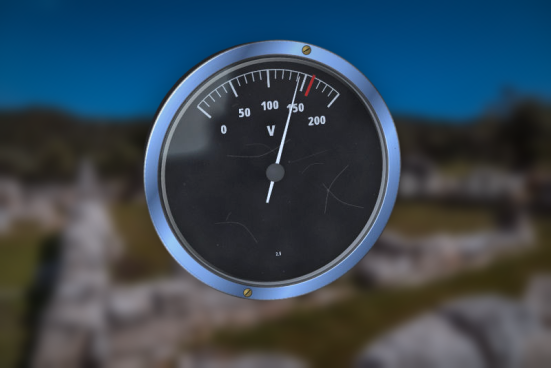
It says 140 V
